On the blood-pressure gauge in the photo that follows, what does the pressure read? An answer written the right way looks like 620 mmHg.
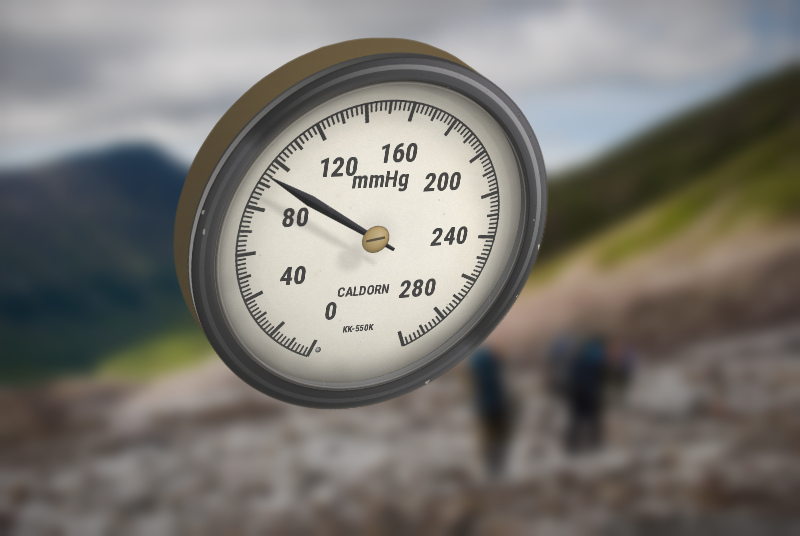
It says 94 mmHg
